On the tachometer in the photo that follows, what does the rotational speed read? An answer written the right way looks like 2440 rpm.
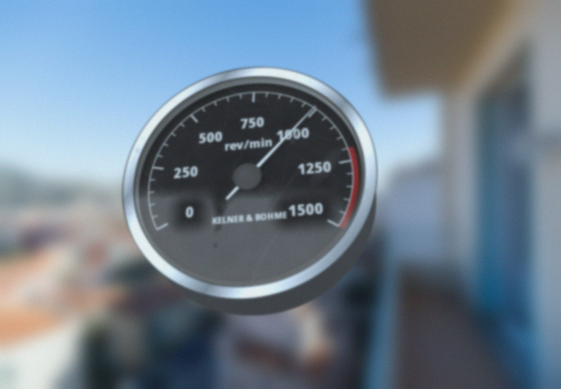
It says 1000 rpm
